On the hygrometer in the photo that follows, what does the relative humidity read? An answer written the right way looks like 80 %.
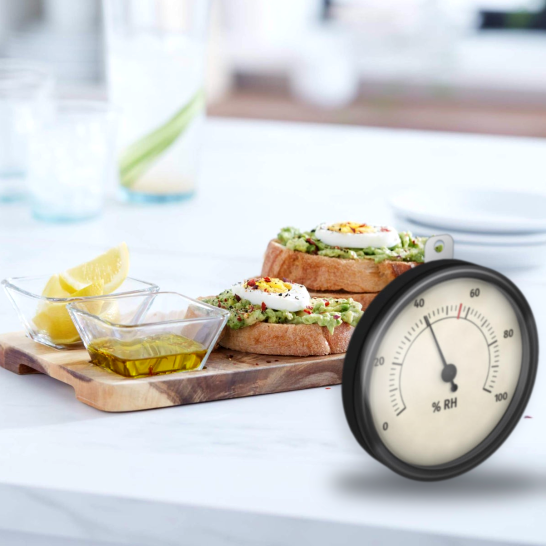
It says 40 %
